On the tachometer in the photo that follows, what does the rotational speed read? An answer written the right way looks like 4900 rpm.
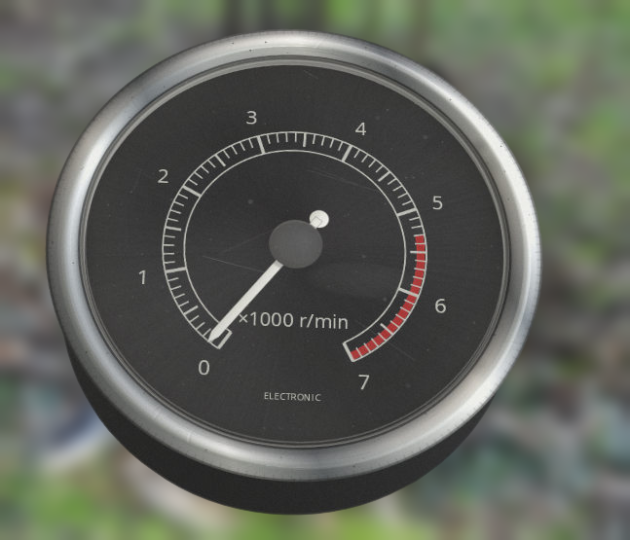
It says 100 rpm
